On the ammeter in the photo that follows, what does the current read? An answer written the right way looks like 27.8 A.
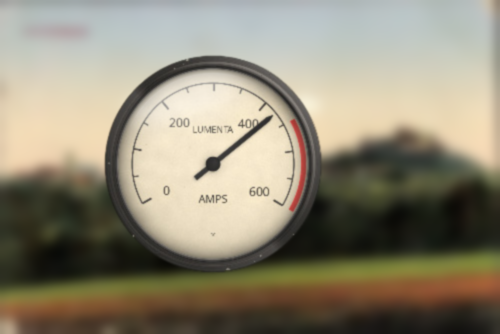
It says 425 A
